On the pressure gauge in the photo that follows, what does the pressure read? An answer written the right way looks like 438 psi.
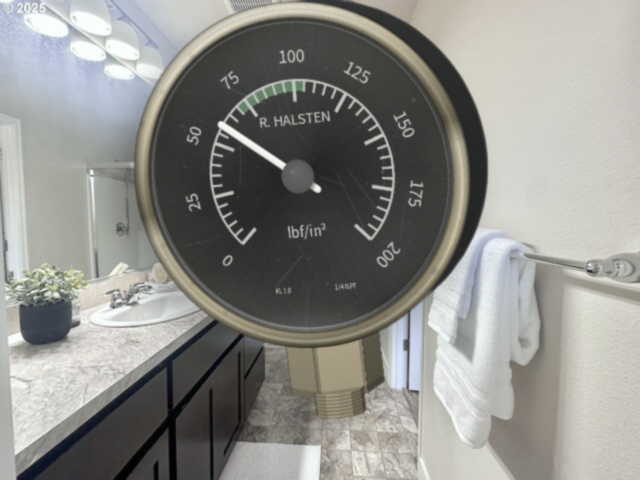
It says 60 psi
